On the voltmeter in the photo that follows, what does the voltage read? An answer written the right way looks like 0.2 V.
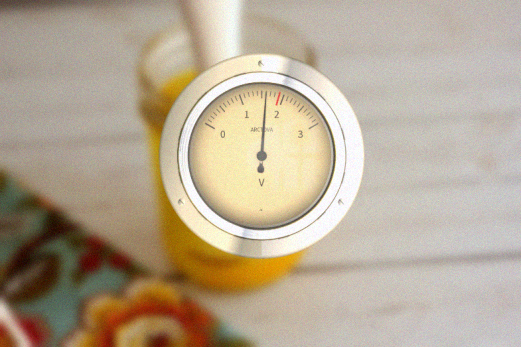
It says 1.6 V
